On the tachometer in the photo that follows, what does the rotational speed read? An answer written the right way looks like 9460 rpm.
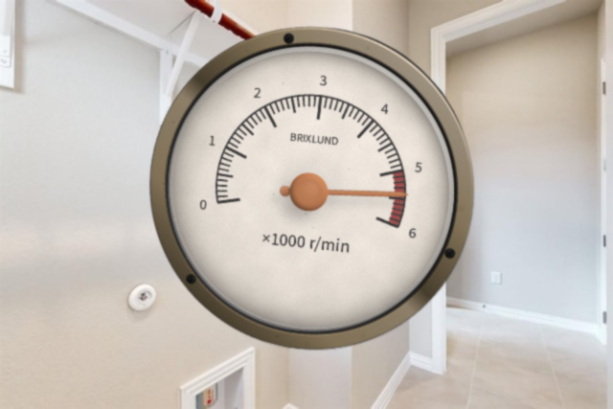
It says 5400 rpm
